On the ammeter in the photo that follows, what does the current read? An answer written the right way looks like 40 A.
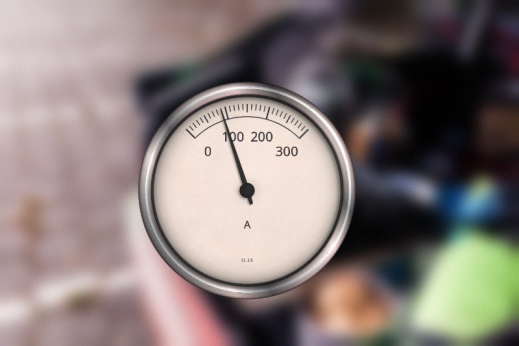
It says 90 A
